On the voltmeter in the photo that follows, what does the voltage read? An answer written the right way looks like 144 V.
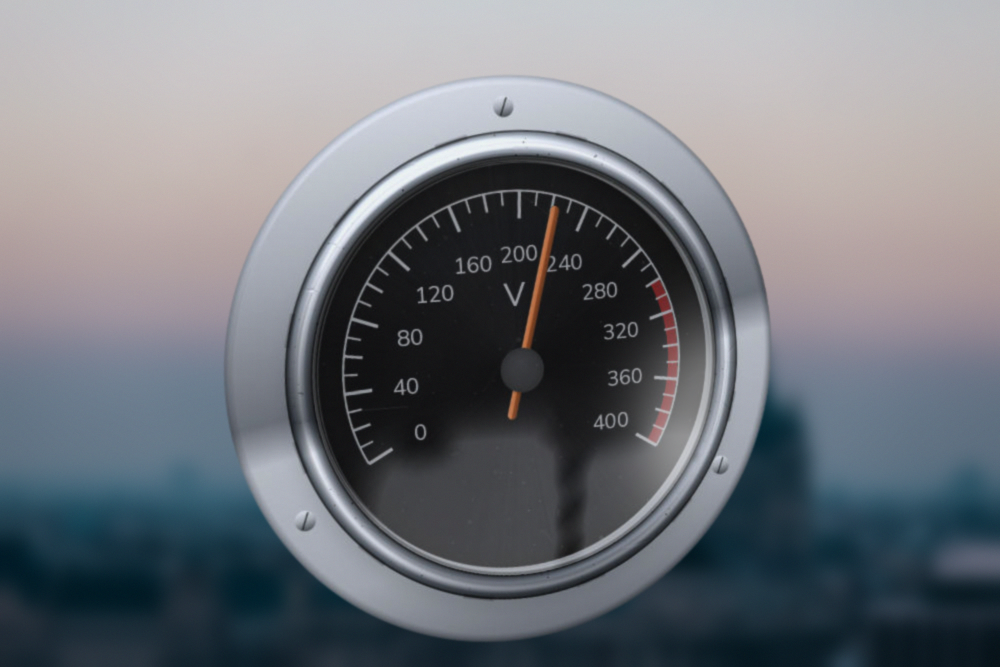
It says 220 V
